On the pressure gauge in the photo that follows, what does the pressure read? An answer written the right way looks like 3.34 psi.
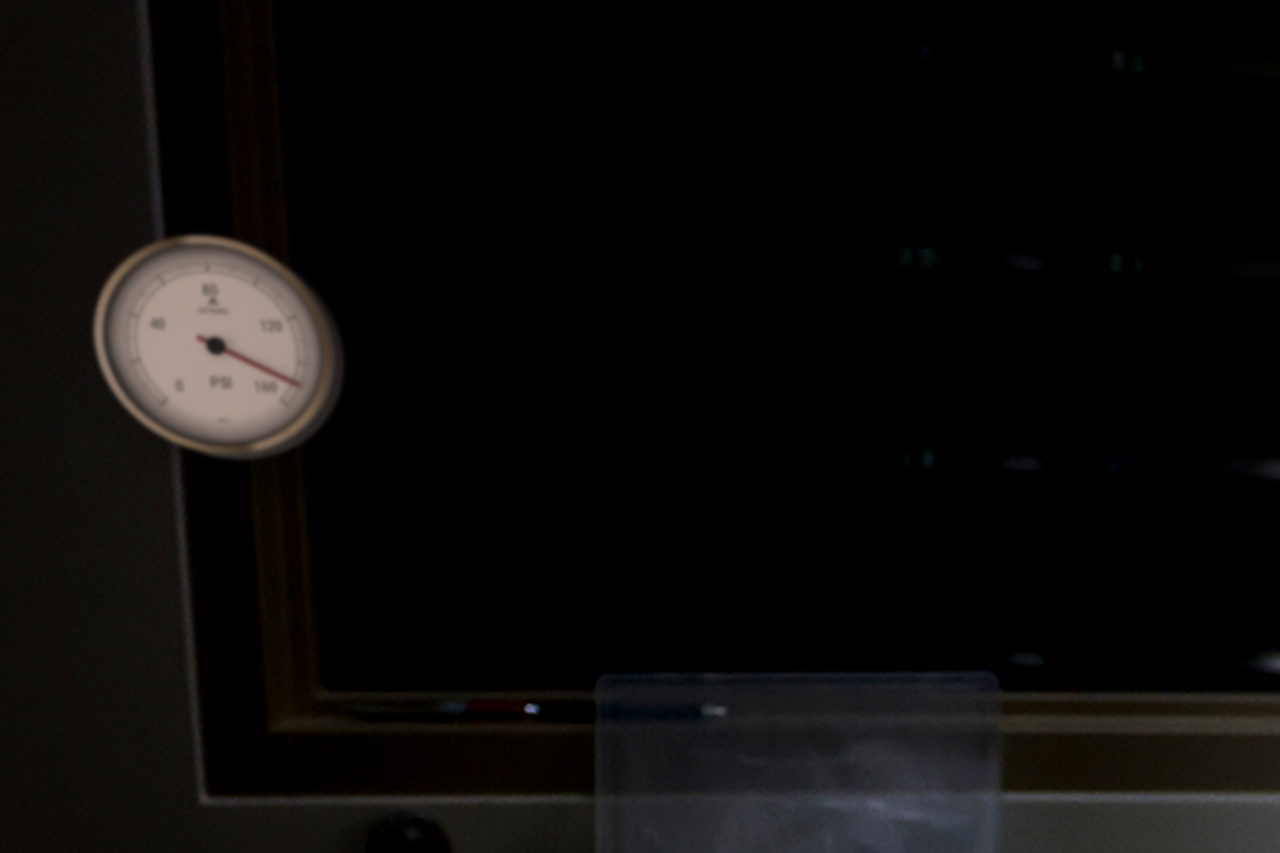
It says 150 psi
